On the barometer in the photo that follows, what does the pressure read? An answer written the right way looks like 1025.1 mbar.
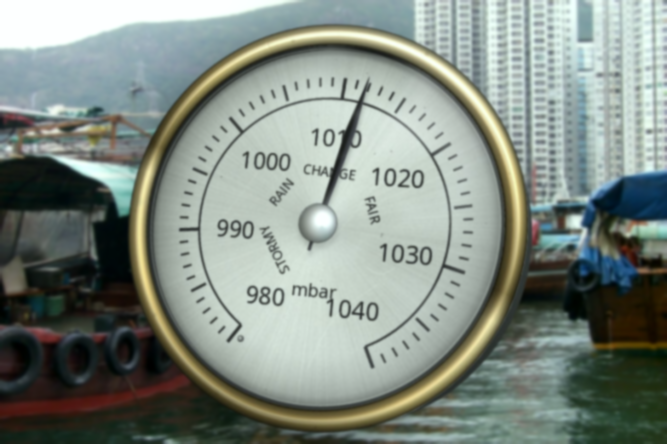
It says 1012 mbar
